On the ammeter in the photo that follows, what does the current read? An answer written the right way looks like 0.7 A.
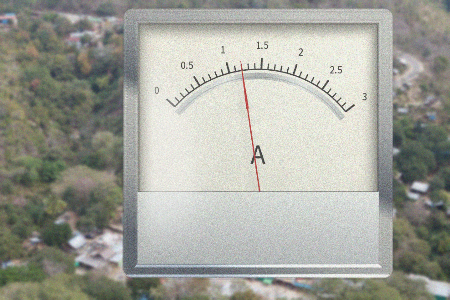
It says 1.2 A
